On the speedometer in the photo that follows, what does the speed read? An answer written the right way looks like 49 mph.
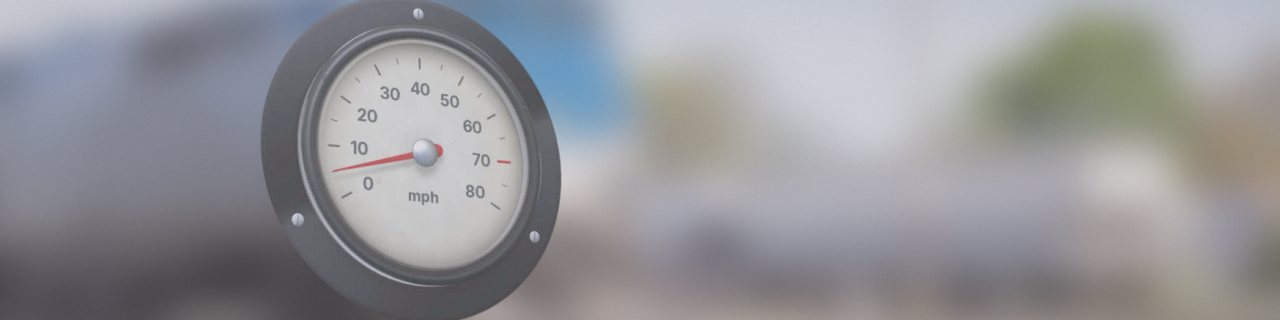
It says 5 mph
